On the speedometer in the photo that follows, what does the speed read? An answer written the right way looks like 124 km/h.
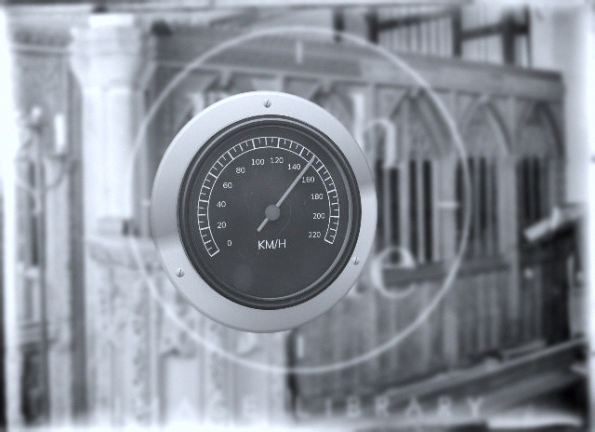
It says 150 km/h
